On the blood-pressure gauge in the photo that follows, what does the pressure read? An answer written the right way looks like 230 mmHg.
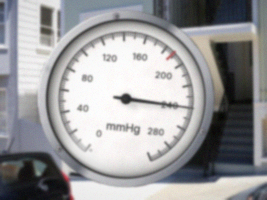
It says 240 mmHg
